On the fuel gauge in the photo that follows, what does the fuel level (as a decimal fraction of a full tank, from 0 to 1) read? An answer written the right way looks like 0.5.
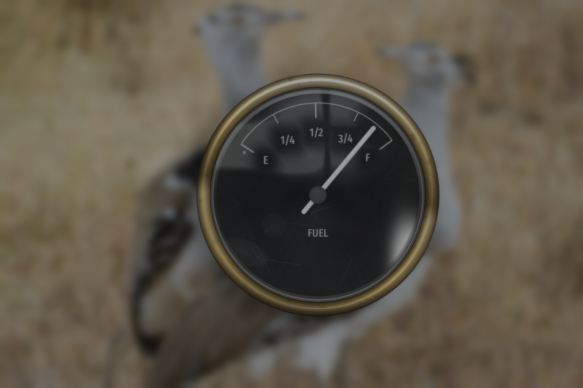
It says 0.875
